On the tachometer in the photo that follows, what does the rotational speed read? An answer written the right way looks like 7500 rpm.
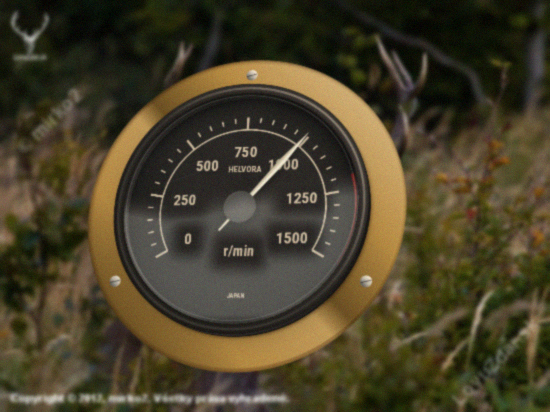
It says 1000 rpm
